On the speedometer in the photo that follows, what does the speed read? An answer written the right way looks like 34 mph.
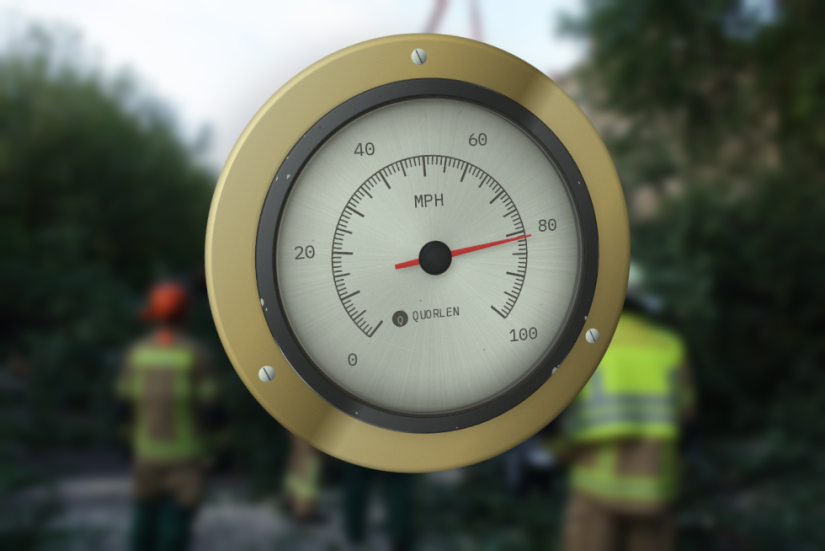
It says 81 mph
